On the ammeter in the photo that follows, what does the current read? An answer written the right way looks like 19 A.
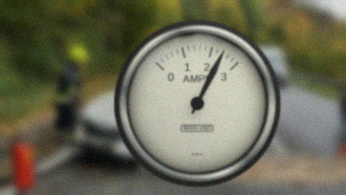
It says 2.4 A
